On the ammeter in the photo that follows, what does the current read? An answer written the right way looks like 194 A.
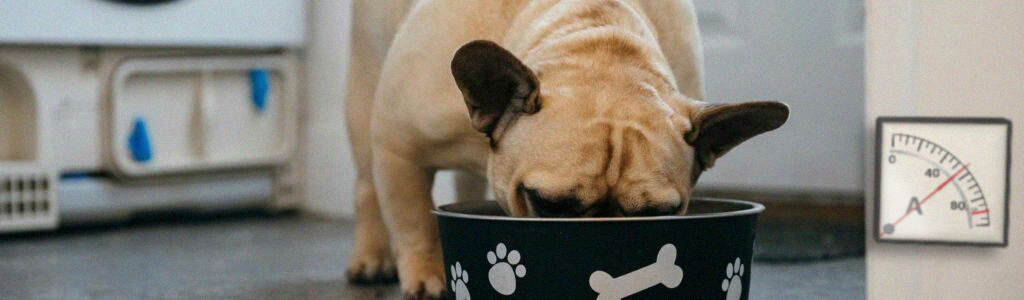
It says 55 A
